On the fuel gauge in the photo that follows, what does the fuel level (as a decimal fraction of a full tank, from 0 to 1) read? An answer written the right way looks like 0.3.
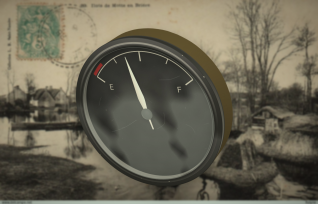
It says 0.375
